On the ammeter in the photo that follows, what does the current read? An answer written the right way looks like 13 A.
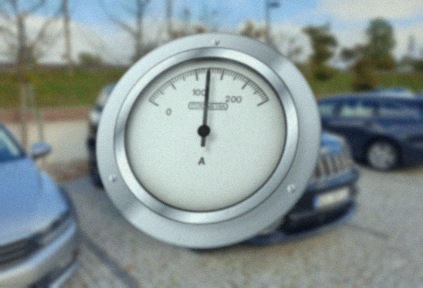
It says 125 A
